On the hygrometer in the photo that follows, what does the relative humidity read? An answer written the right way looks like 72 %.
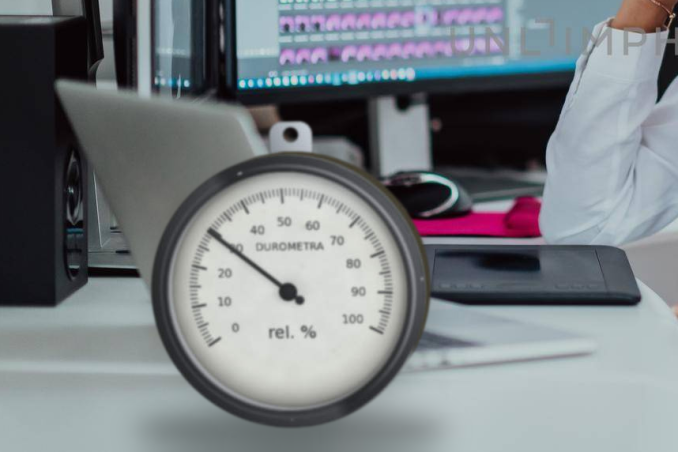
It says 30 %
